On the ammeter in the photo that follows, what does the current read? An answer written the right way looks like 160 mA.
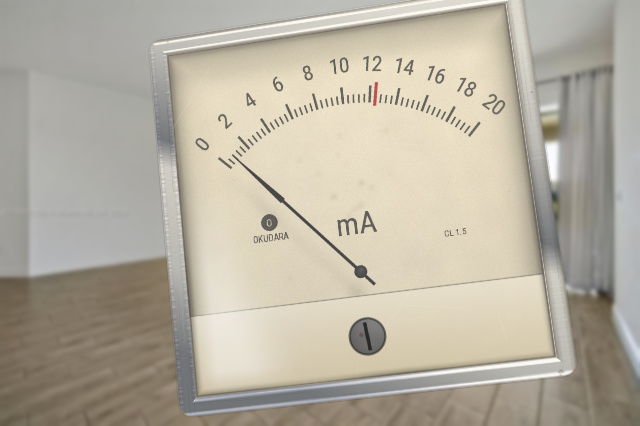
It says 0.8 mA
